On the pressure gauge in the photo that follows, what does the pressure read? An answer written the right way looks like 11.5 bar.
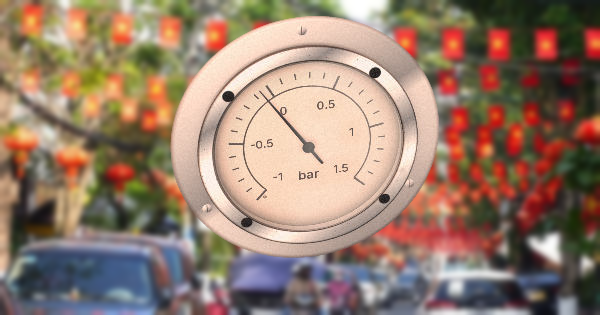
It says -0.05 bar
